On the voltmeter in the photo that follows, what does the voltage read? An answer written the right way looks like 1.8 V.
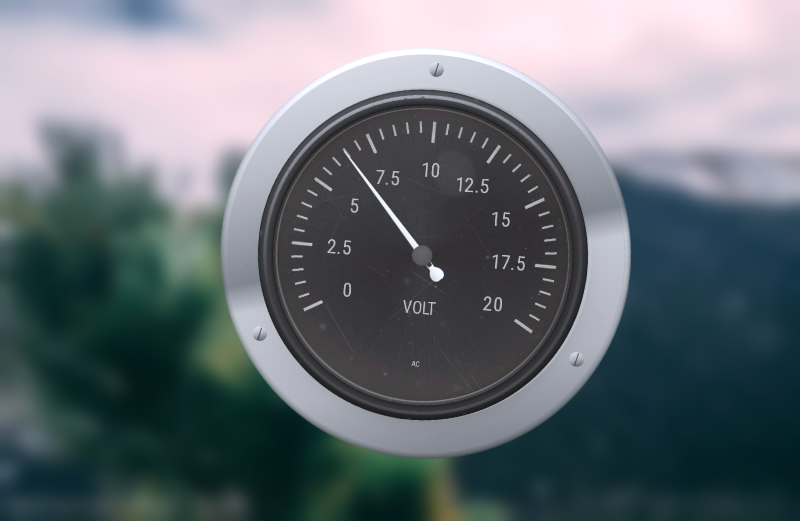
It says 6.5 V
